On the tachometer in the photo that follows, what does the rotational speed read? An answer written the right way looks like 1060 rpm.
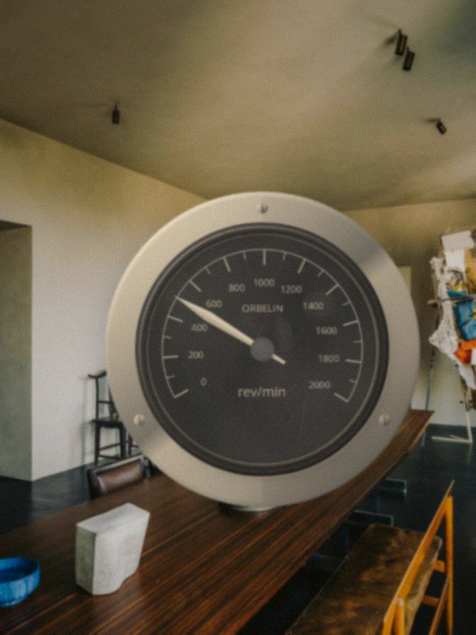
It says 500 rpm
